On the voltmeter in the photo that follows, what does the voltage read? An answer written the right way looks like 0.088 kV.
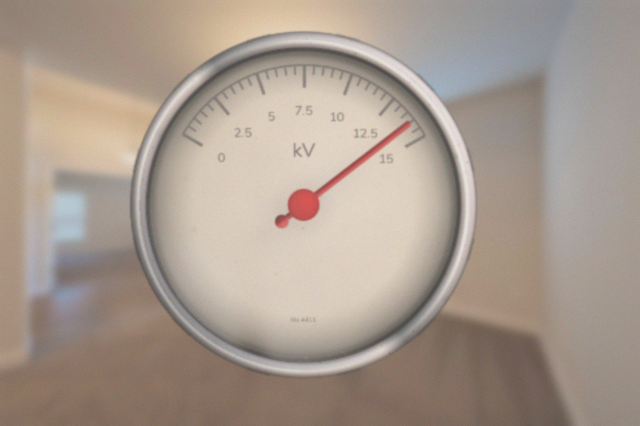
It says 14 kV
